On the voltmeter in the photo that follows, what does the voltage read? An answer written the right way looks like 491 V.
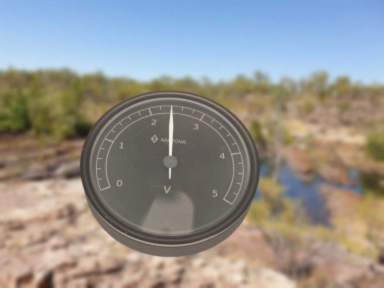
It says 2.4 V
